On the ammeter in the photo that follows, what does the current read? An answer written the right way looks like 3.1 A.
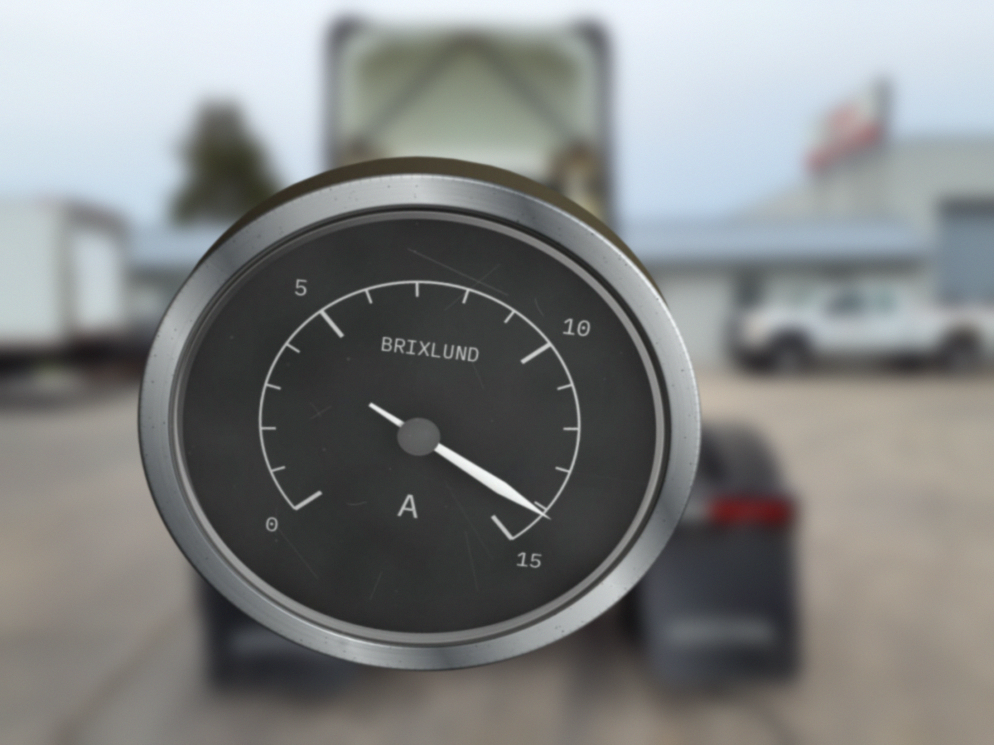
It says 14 A
